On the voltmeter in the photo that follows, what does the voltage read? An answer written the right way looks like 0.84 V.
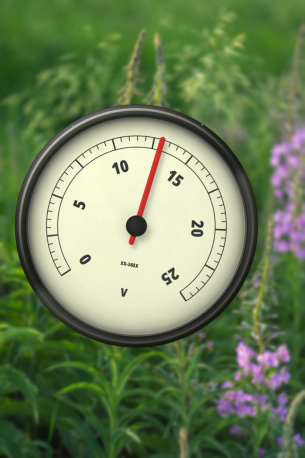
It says 13 V
